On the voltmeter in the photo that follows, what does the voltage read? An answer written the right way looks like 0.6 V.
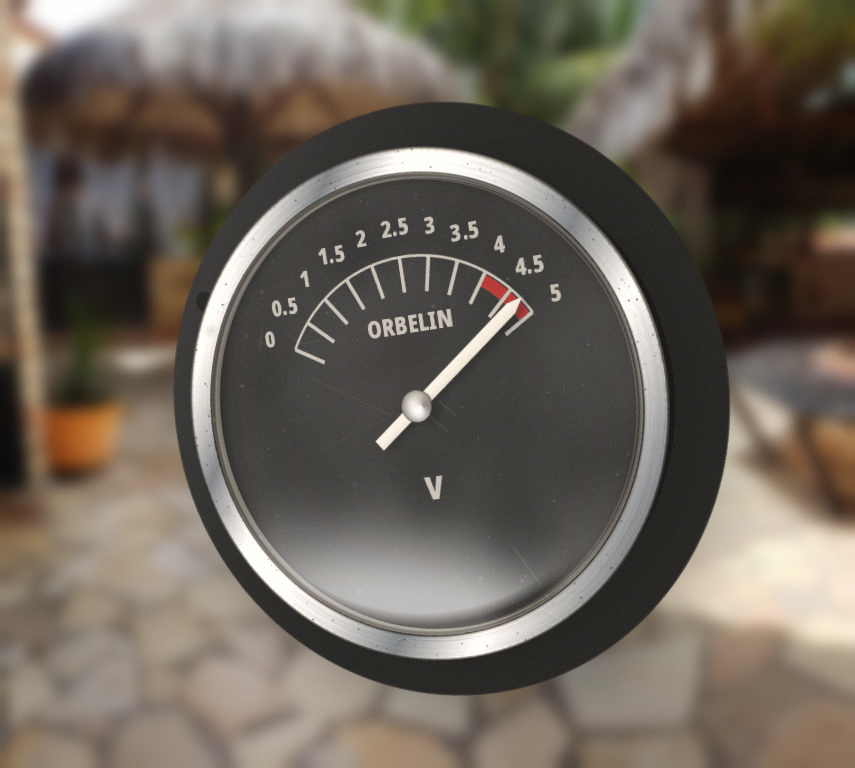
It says 4.75 V
